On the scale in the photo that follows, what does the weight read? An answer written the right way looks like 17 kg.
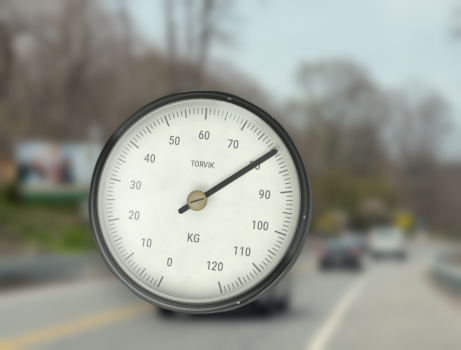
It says 80 kg
